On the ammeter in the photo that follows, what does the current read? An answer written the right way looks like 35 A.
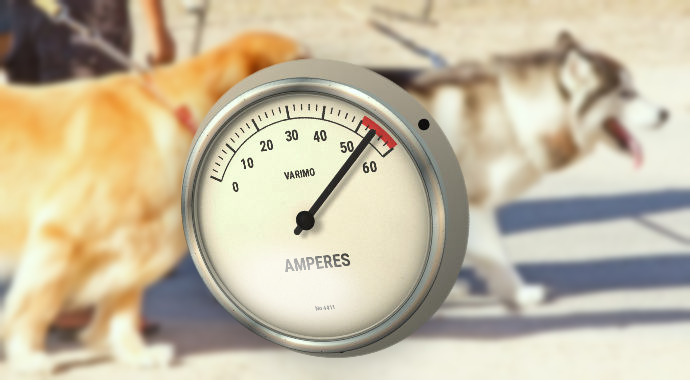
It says 54 A
